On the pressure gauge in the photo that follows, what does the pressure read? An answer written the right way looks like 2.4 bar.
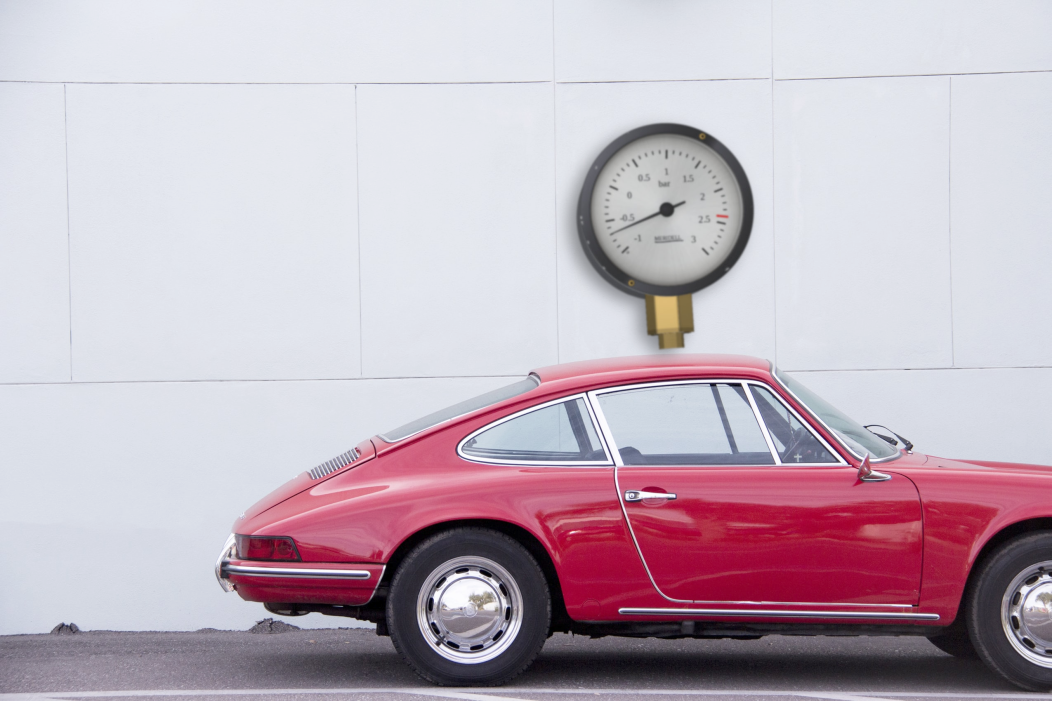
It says -0.7 bar
